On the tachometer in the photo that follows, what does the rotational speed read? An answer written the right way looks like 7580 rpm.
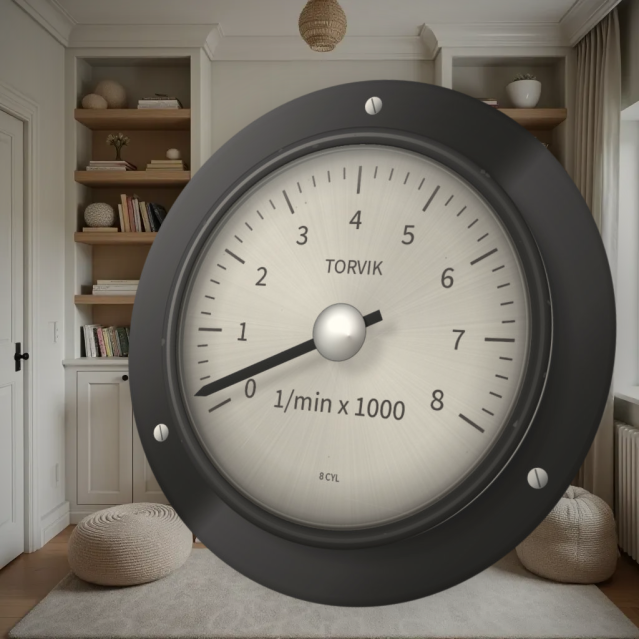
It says 200 rpm
